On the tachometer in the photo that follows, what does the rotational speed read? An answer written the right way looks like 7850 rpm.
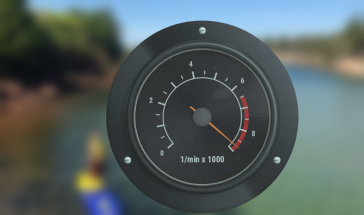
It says 8750 rpm
